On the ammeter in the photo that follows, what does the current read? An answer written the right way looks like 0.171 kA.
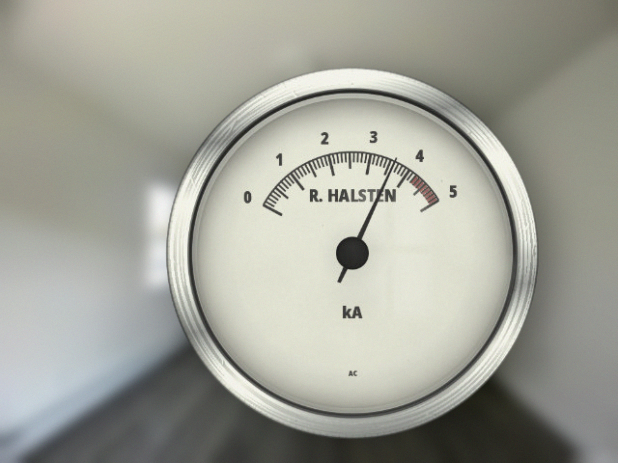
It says 3.6 kA
